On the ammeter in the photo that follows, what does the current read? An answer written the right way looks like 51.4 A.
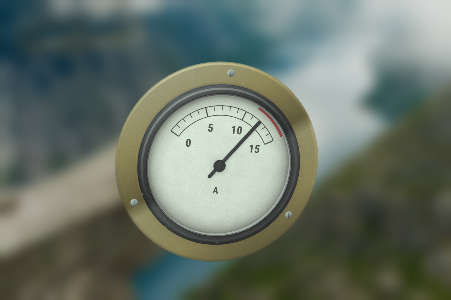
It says 12 A
